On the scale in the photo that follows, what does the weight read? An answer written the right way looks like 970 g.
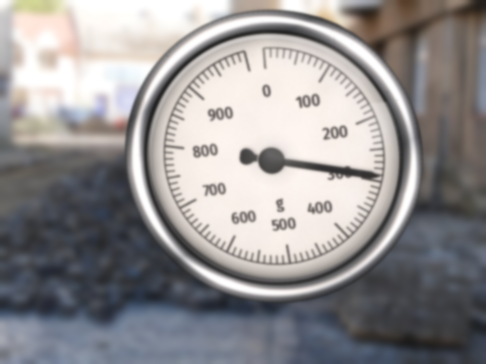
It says 290 g
